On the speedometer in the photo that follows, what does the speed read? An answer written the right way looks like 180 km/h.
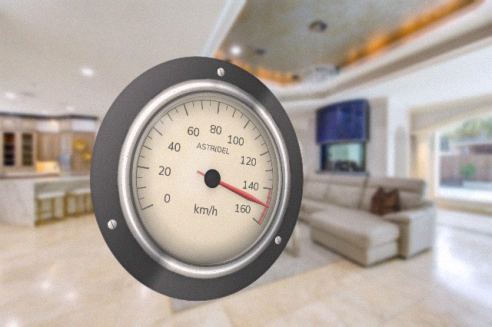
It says 150 km/h
